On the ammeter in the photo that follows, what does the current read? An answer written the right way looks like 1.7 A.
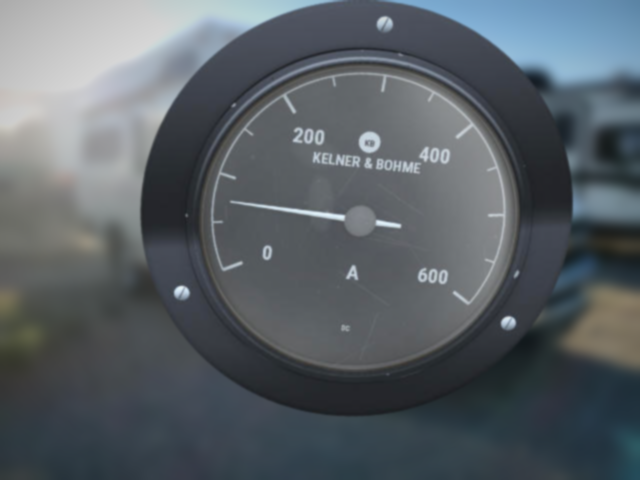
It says 75 A
